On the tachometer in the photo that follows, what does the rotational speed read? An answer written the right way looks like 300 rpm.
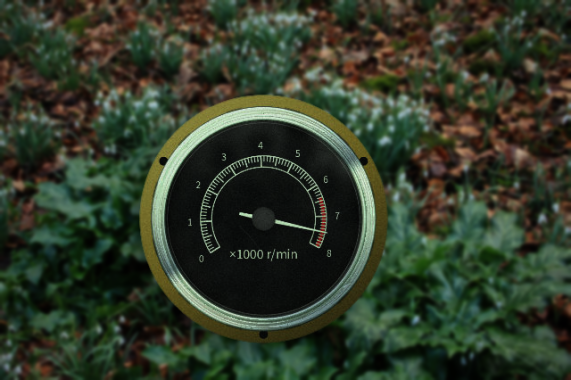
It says 7500 rpm
